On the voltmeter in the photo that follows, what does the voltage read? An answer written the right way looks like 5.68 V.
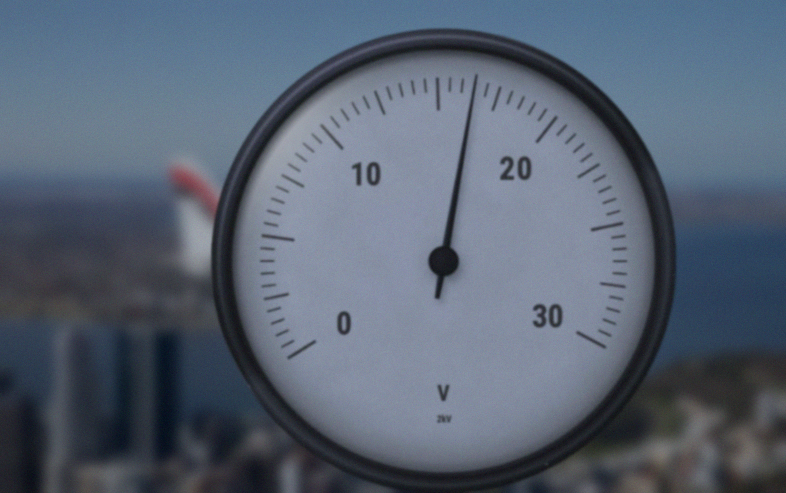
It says 16.5 V
